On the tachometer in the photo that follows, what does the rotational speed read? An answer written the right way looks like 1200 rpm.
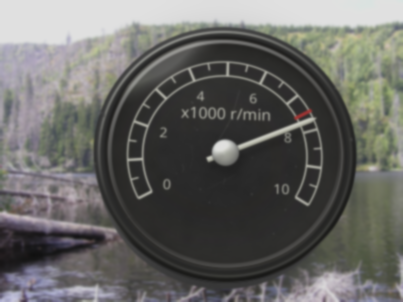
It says 7750 rpm
